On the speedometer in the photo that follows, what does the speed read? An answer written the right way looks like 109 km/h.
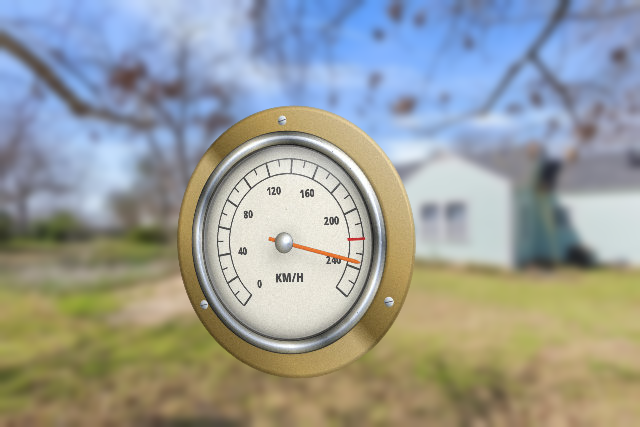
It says 235 km/h
